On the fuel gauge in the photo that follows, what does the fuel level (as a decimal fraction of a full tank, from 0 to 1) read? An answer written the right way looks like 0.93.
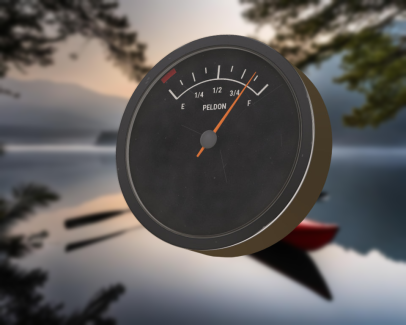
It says 0.875
